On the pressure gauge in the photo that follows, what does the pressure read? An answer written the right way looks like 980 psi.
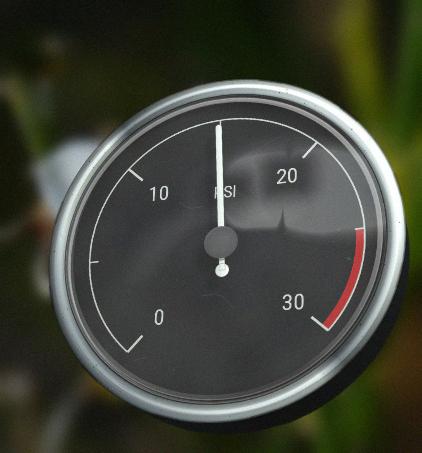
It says 15 psi
